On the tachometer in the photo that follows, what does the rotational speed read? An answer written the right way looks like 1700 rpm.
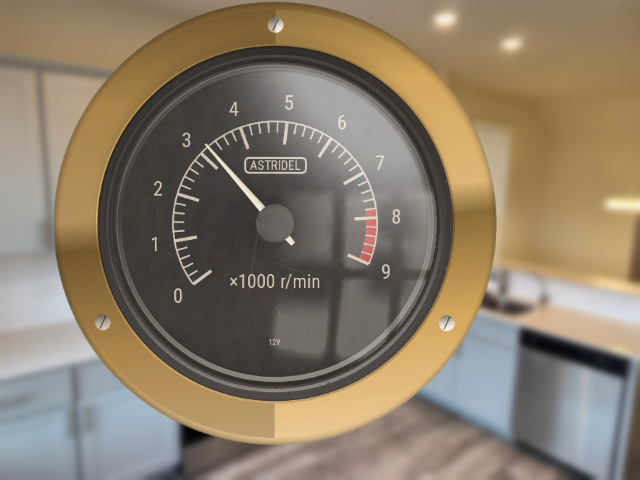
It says 3200 rpm
